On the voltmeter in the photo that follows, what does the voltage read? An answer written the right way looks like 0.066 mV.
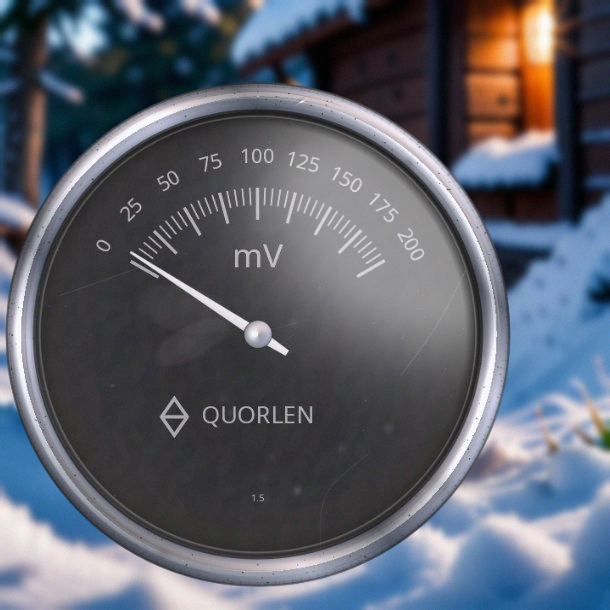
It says 5 mV
